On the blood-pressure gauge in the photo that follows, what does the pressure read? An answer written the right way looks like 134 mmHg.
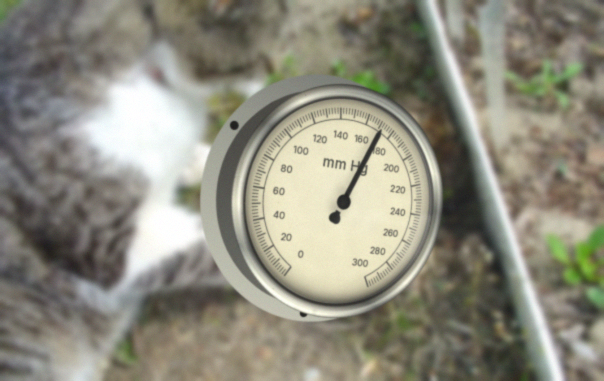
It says 170 mmHg
